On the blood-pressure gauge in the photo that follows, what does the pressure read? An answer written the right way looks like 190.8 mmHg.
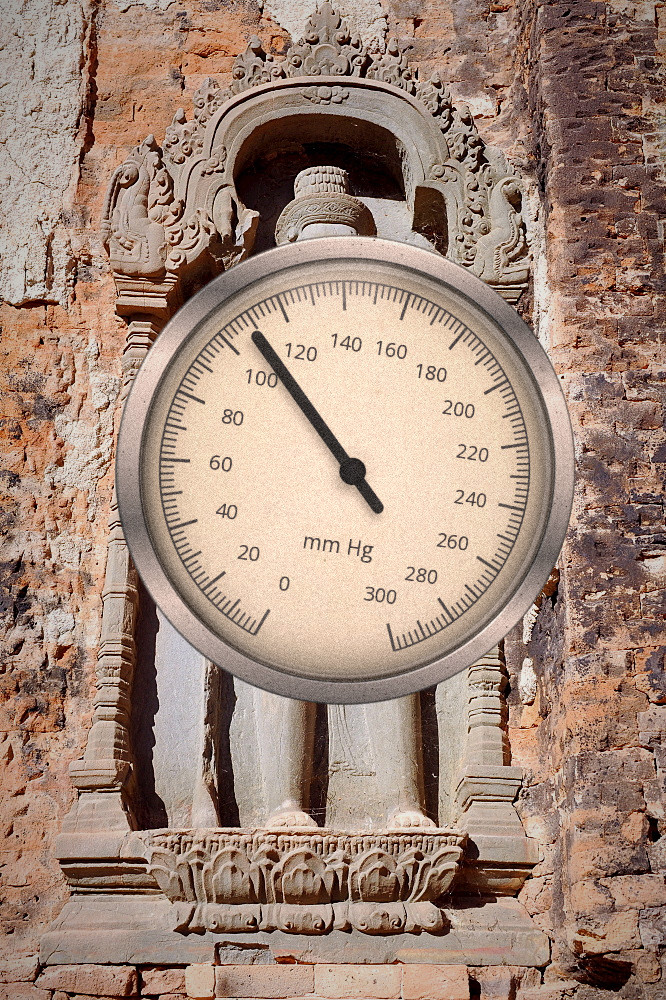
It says 108 mmHg
